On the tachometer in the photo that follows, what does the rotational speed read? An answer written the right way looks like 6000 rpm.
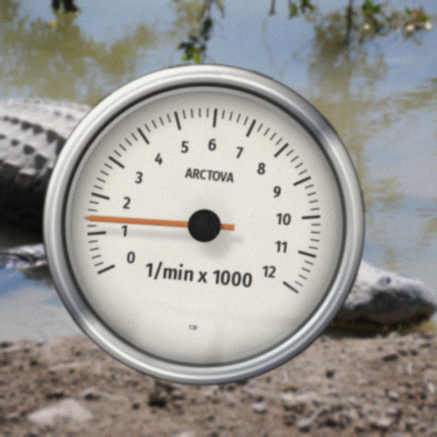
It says 1400 rpm
